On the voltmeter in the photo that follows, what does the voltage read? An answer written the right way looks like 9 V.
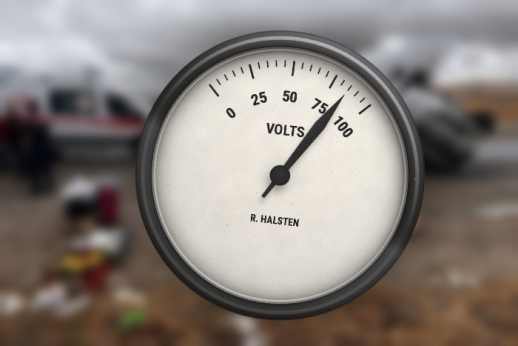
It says 85 V
